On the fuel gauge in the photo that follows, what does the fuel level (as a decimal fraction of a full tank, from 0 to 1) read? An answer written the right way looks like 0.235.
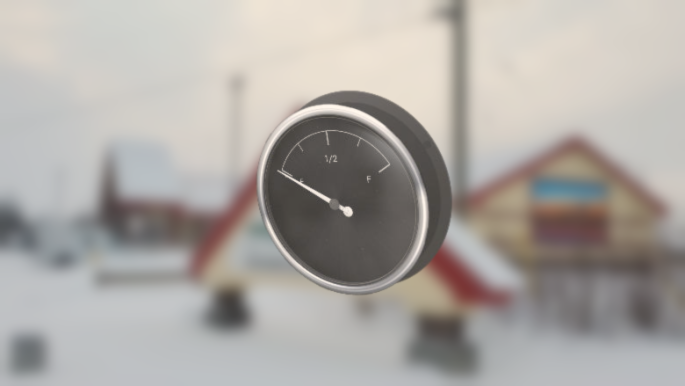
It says 0
